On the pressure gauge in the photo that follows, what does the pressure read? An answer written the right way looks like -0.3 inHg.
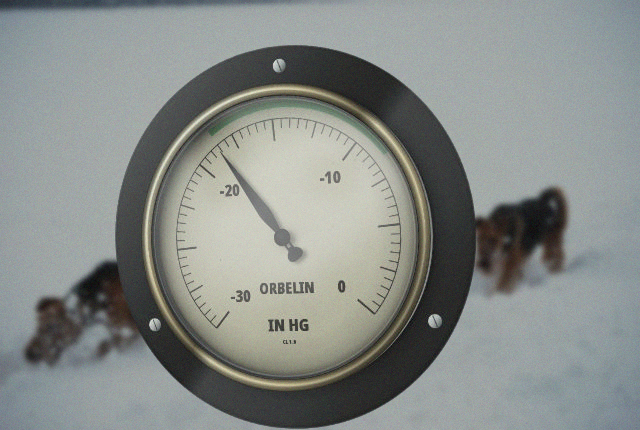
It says -18.5 inHg
